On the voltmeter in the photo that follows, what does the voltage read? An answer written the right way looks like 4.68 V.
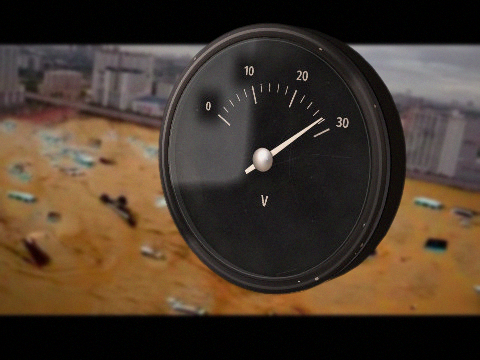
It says 28 V
